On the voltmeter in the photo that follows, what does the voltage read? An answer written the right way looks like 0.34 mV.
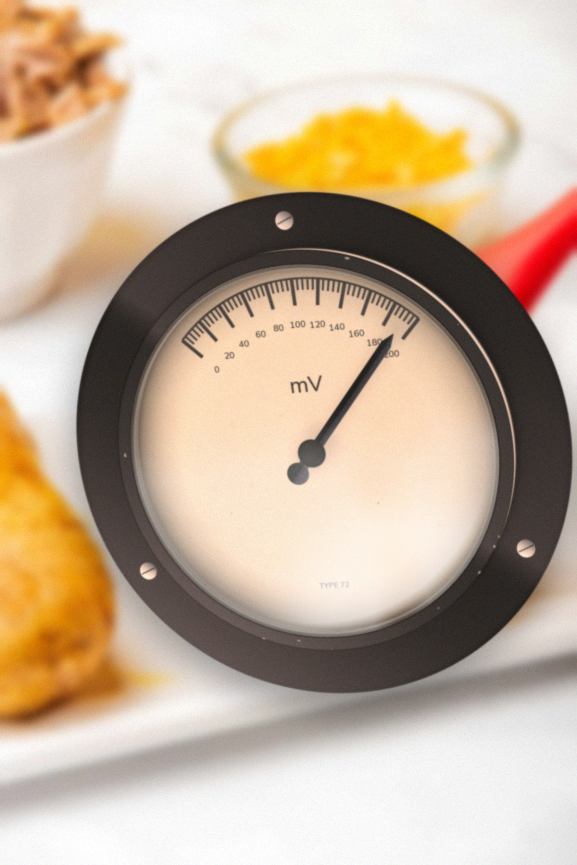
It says 192 mV
